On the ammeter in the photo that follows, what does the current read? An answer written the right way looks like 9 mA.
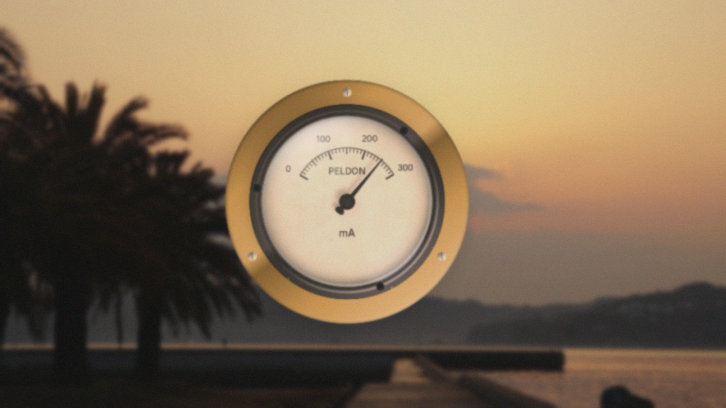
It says 250 mA
